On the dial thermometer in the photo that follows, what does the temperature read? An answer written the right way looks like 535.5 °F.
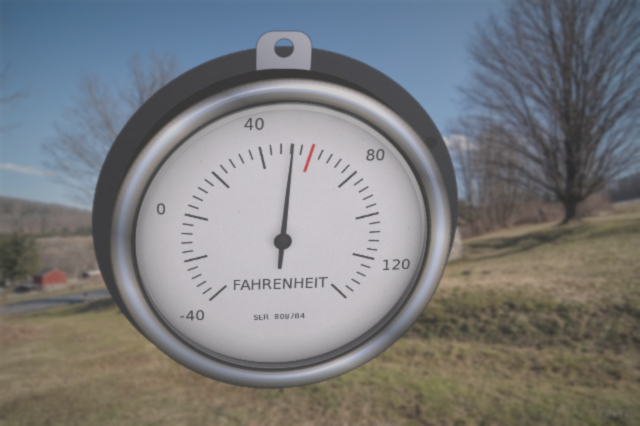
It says 52 °F
